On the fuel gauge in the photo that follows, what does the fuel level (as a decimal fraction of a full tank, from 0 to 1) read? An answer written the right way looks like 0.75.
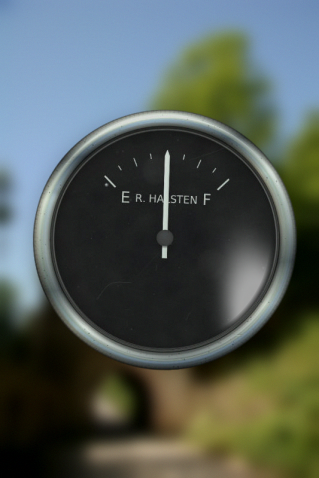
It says 0.5
